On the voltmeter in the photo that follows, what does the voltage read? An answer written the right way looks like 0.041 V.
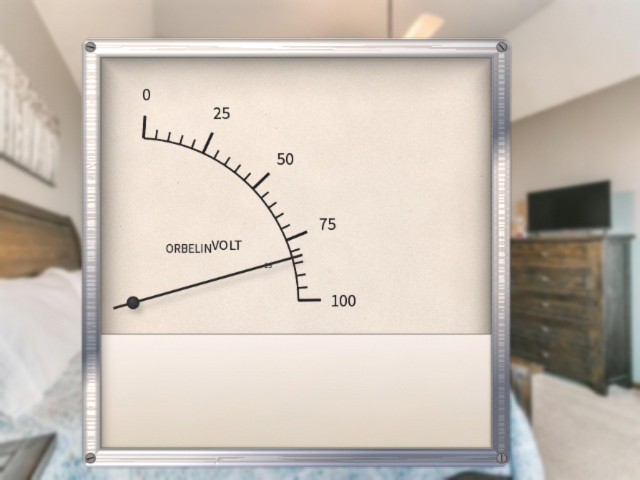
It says 82.5 V
